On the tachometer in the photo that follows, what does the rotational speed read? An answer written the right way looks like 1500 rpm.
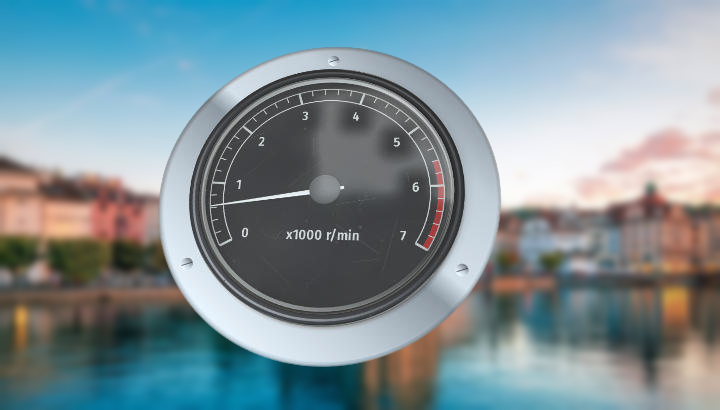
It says 600 rpm
